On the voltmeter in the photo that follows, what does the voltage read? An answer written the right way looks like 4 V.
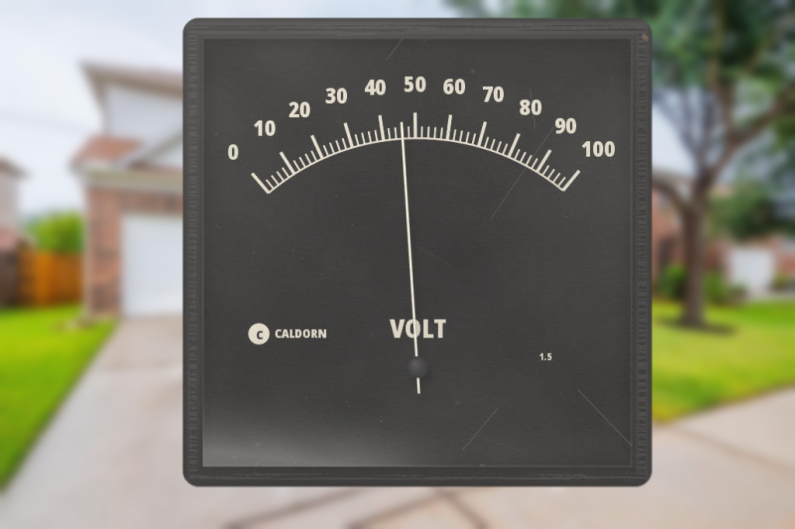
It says 46 V
